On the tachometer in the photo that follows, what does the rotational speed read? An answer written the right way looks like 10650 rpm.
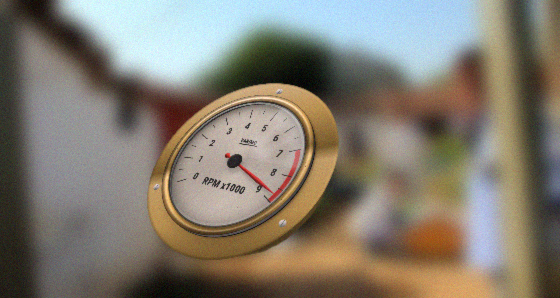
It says 8750 rpm
